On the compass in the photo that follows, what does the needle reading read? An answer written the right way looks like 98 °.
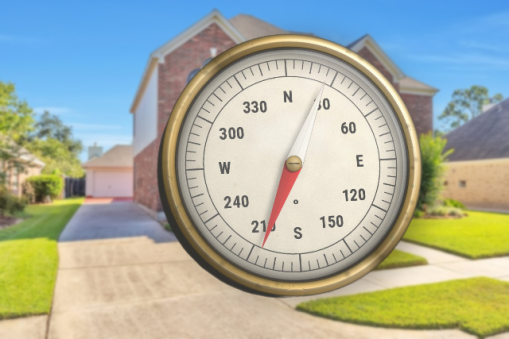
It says 205 °
